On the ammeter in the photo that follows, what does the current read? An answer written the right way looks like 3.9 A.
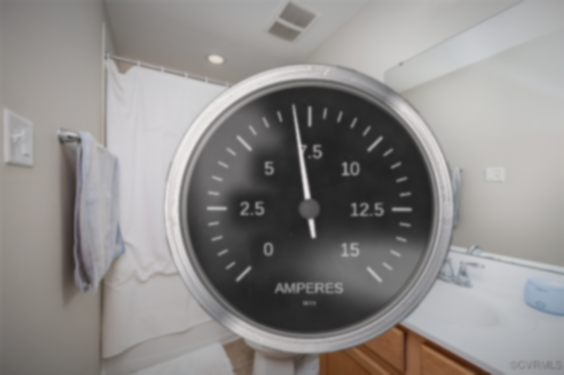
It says 7 A
